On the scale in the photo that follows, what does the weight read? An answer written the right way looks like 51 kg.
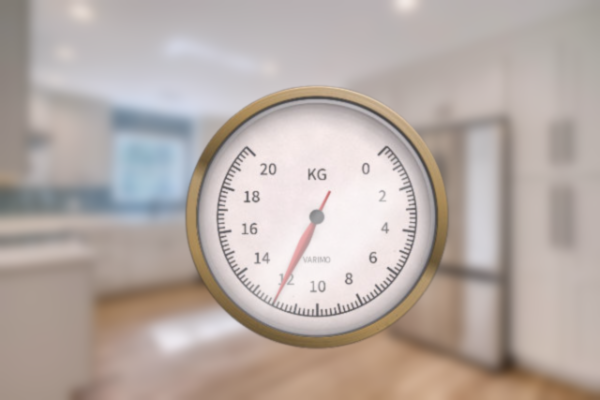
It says 12 kg
